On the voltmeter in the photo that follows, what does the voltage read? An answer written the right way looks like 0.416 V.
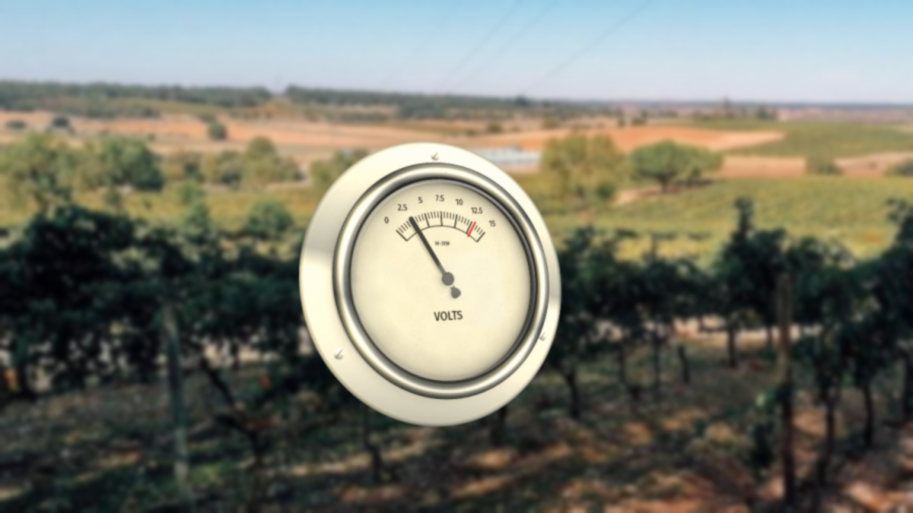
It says 2.5 V
